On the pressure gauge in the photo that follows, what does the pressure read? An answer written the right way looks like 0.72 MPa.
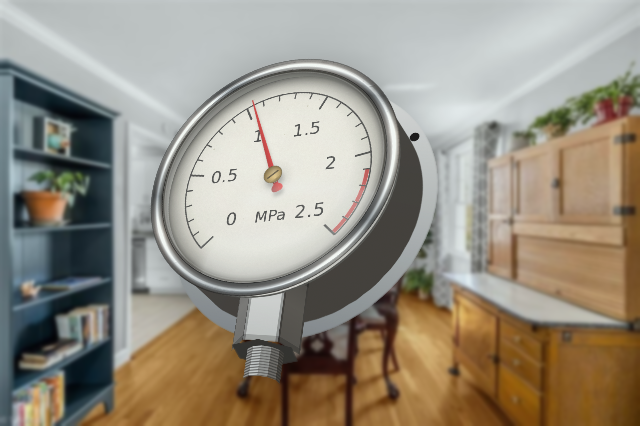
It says 1.05 MPa
